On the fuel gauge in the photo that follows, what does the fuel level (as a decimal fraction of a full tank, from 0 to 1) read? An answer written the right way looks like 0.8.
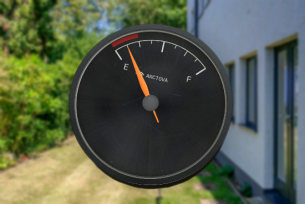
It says 0.125
